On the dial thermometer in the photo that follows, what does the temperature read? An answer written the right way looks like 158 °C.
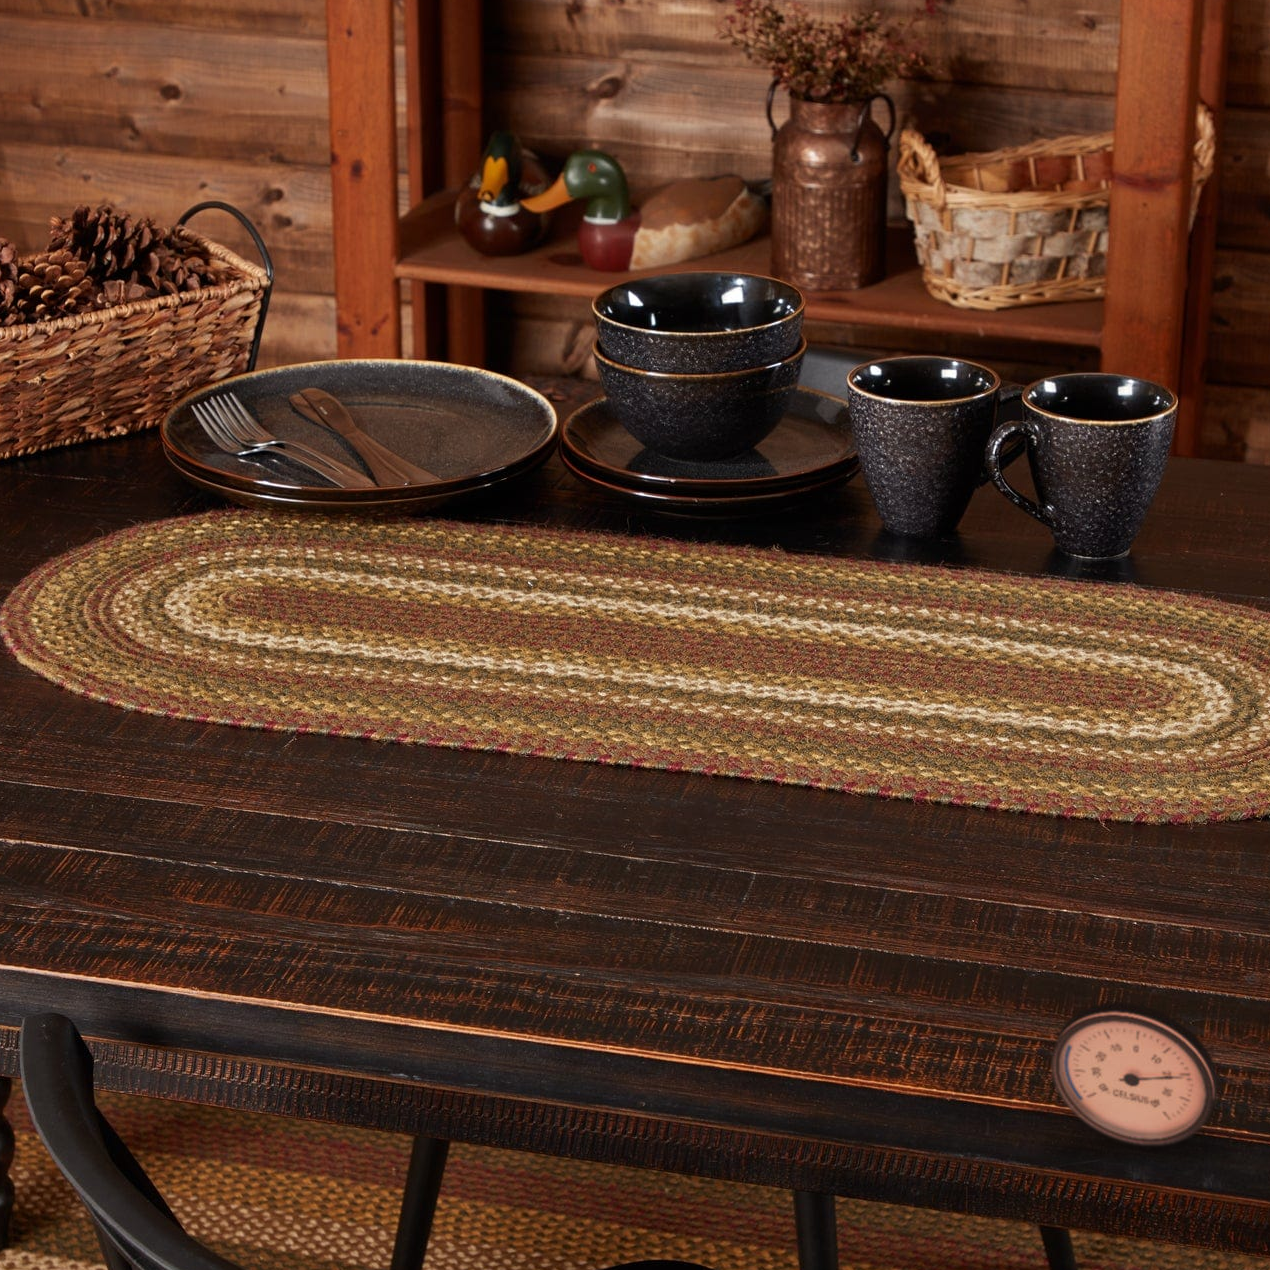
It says 20 °C
